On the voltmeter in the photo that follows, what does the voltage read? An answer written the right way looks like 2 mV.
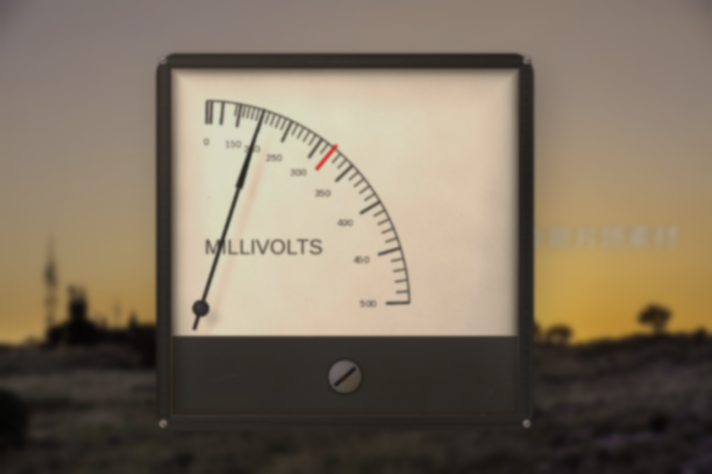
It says 200 mV
